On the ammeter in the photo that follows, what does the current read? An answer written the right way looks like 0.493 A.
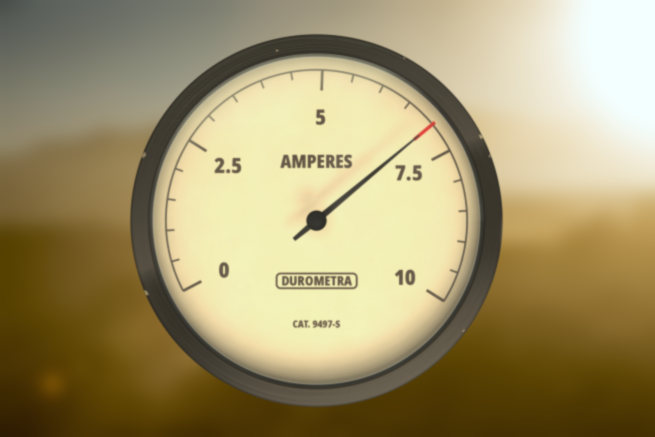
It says 7 A
